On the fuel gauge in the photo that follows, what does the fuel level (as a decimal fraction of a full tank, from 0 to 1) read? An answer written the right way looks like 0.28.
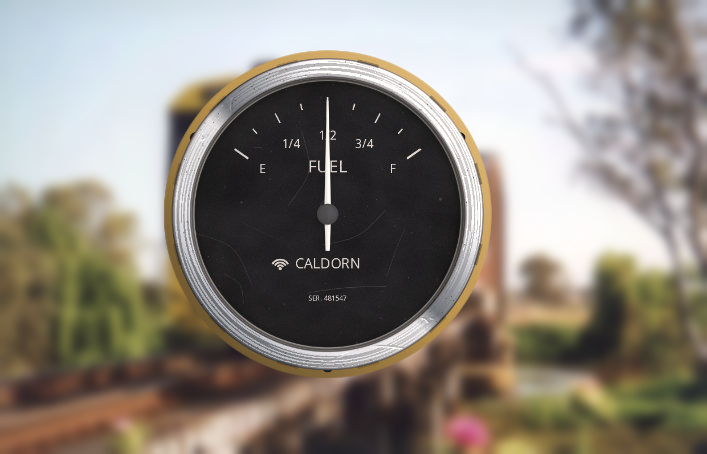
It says 0.5
